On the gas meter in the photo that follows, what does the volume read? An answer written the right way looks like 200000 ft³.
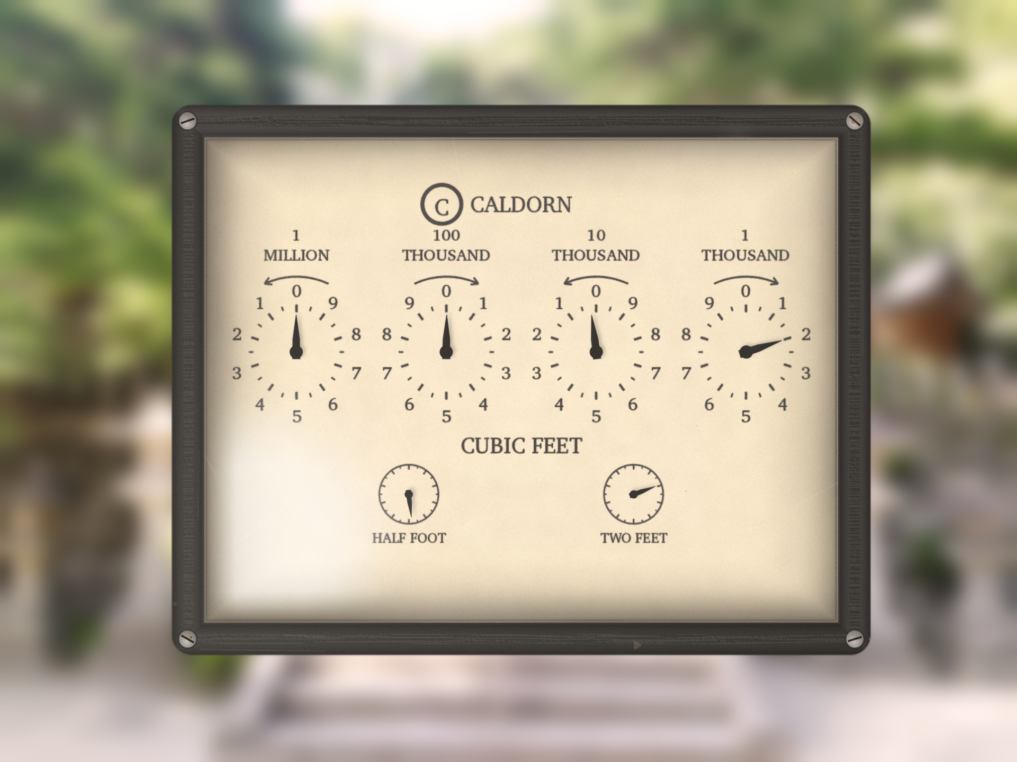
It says 200 ft³
